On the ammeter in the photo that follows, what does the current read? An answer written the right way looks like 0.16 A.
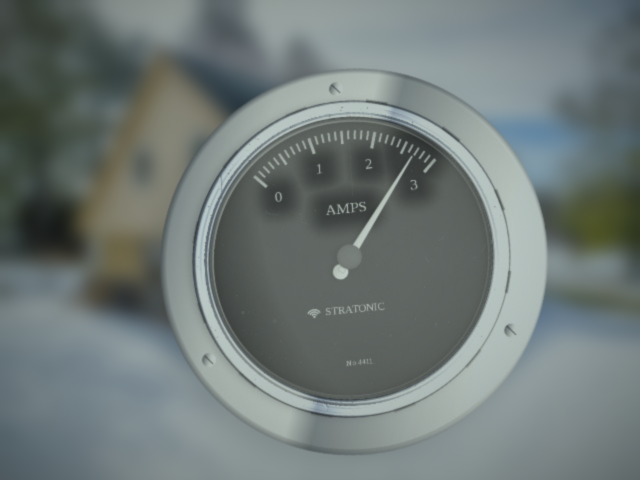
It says 2.7 A
